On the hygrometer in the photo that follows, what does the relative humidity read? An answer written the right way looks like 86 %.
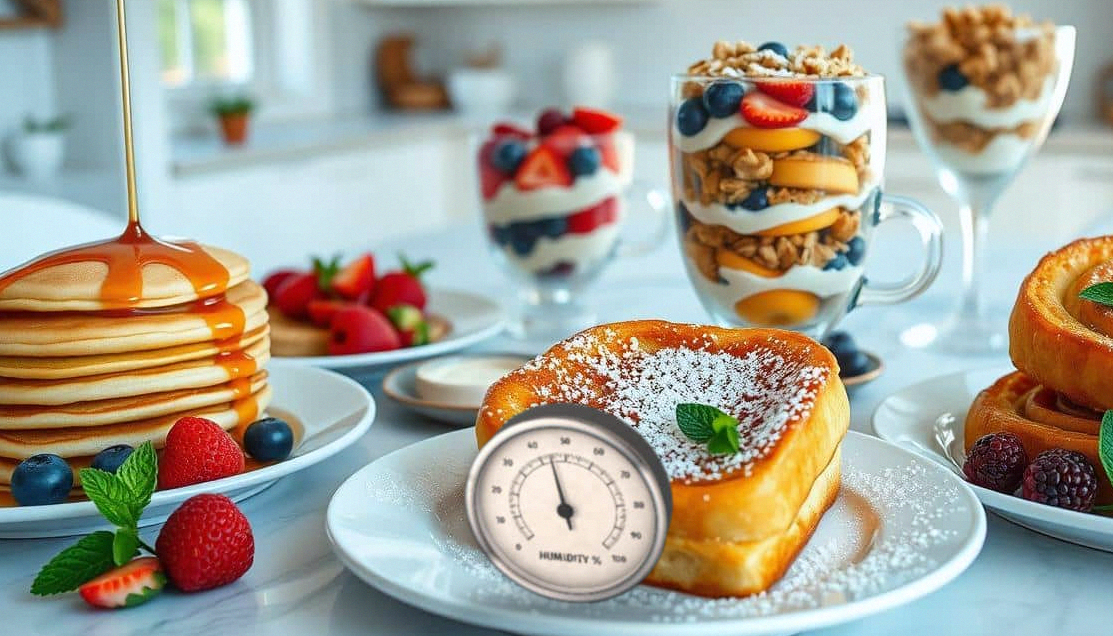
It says 45 %
